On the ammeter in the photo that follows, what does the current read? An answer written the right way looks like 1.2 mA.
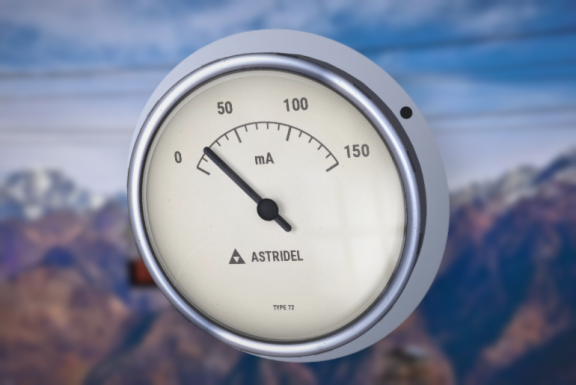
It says 20 mA
